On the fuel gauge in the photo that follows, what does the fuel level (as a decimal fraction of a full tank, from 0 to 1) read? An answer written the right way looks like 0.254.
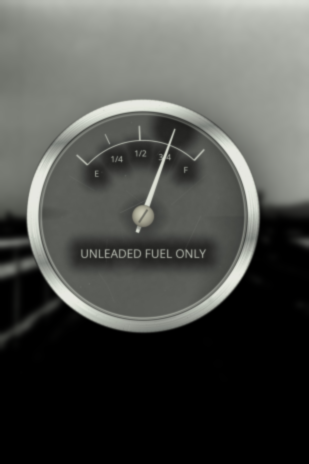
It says 0.75
